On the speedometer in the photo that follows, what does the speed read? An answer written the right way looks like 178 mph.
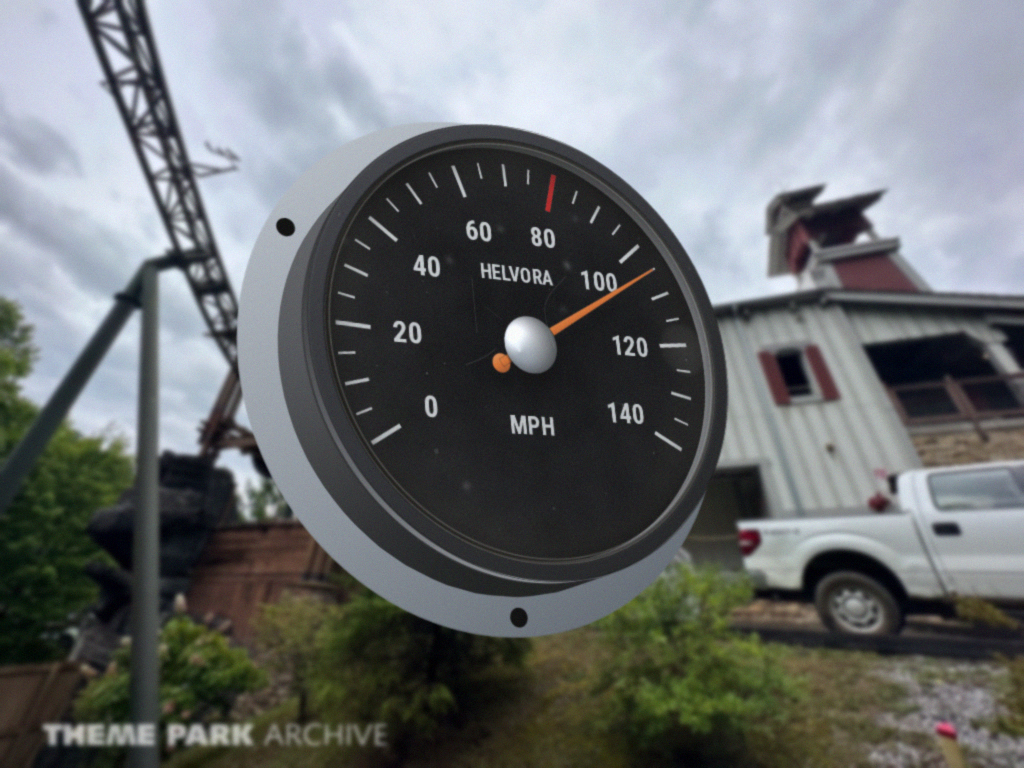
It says 105 mph
